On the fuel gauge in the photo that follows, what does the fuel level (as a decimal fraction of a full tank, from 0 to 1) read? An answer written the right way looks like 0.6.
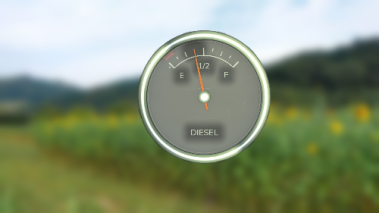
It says 0.375
